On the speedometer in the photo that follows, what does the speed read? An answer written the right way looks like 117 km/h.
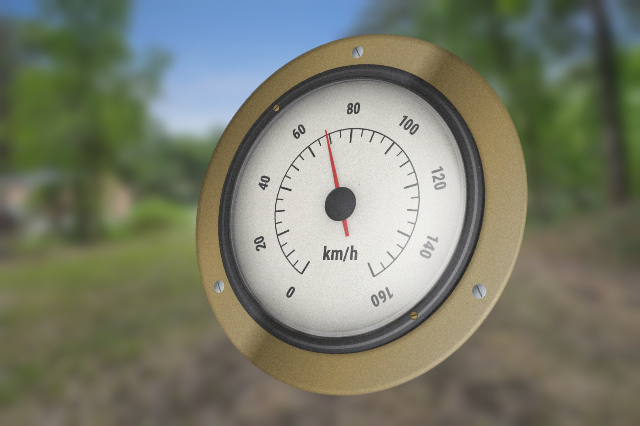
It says 70 km/h
